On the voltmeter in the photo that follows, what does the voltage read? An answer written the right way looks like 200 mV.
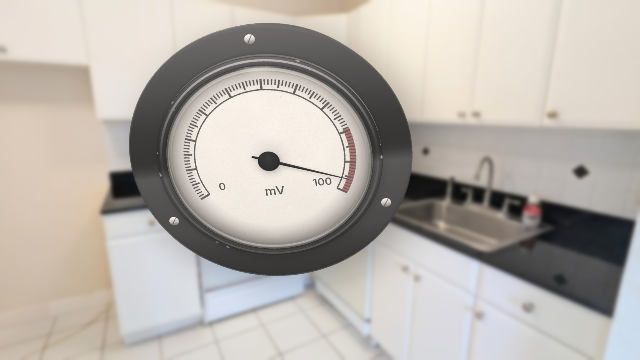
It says 95 mV
